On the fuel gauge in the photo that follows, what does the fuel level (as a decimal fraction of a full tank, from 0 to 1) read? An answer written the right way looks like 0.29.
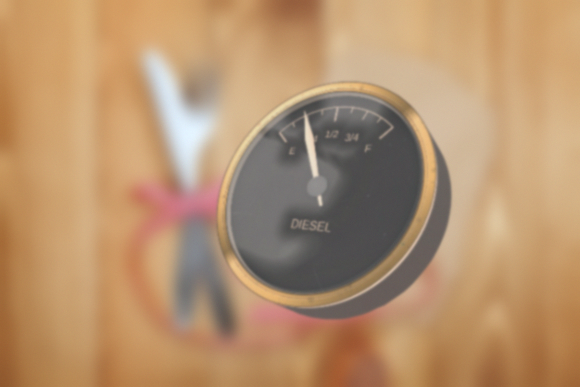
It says 0.25
